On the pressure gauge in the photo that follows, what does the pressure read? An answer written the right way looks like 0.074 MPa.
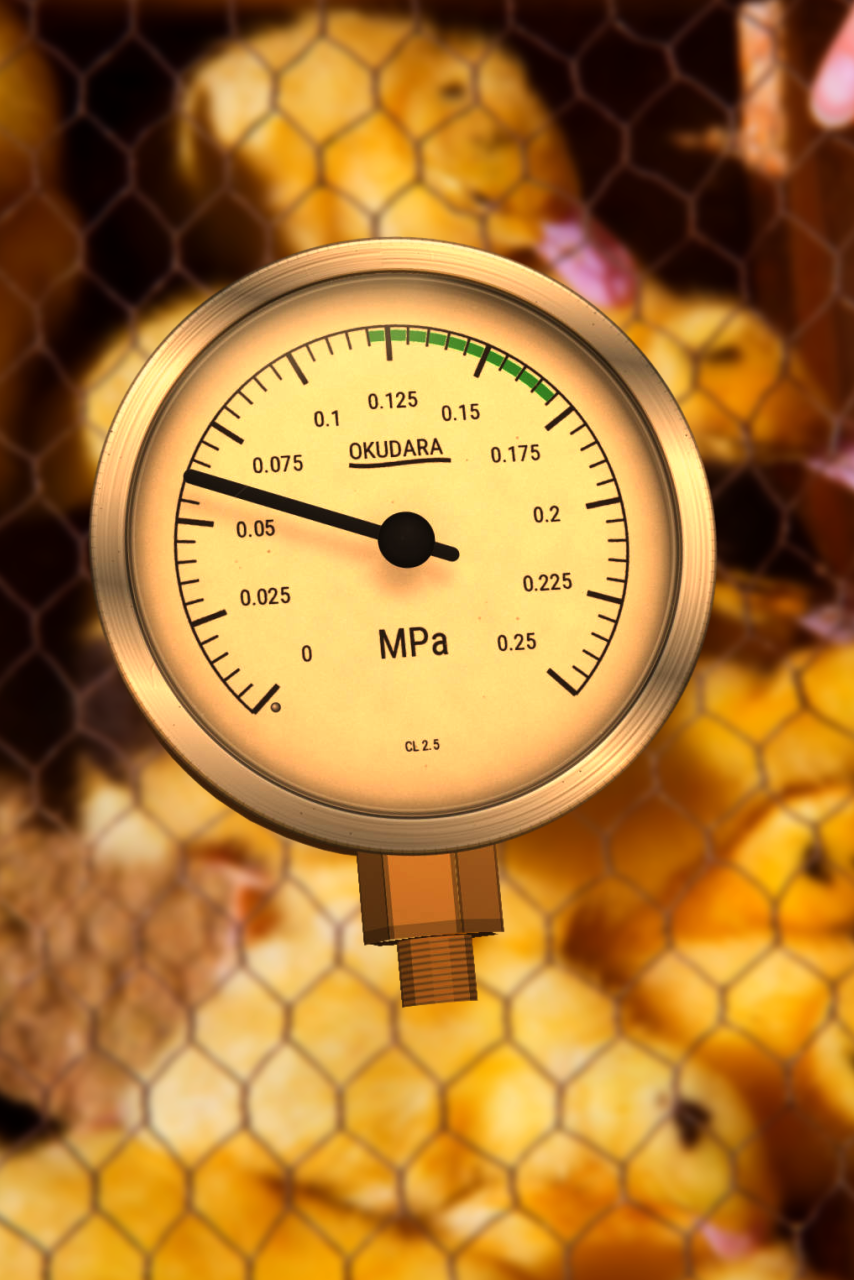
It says 0.06 MPa
